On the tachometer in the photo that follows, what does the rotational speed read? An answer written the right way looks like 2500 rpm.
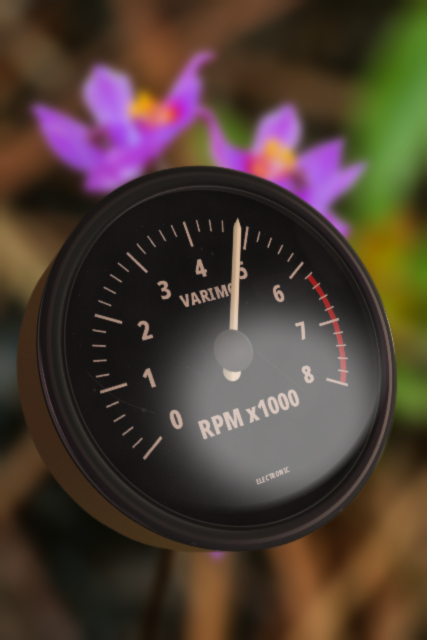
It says 4800 rpm
